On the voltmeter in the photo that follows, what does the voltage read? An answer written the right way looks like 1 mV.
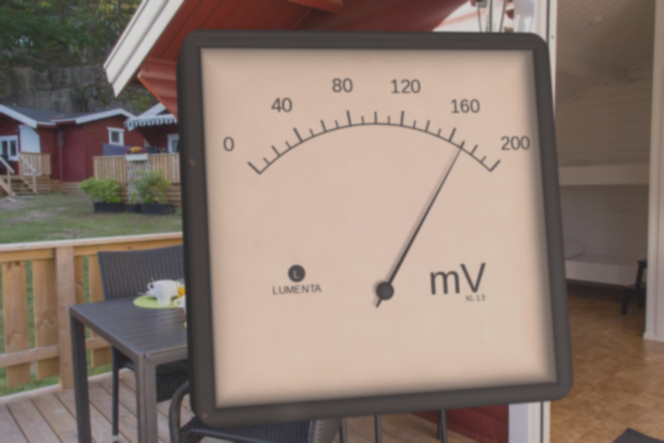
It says 170 mV
